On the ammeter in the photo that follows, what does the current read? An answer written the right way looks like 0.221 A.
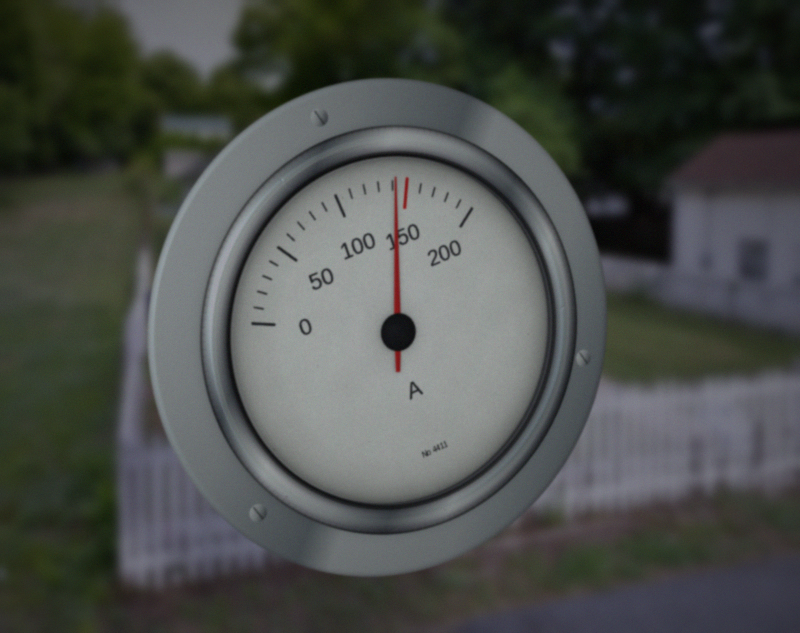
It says 140 A
